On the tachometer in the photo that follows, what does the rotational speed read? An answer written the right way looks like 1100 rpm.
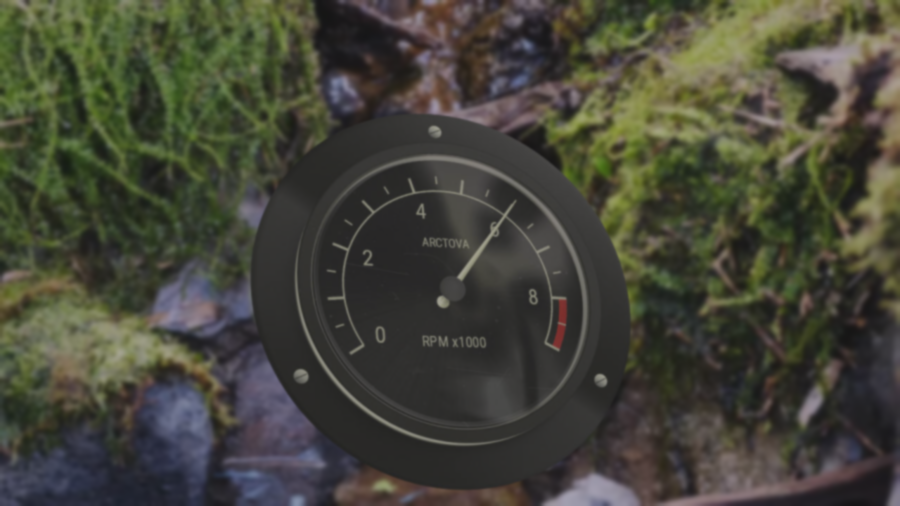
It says 6000 rpm
